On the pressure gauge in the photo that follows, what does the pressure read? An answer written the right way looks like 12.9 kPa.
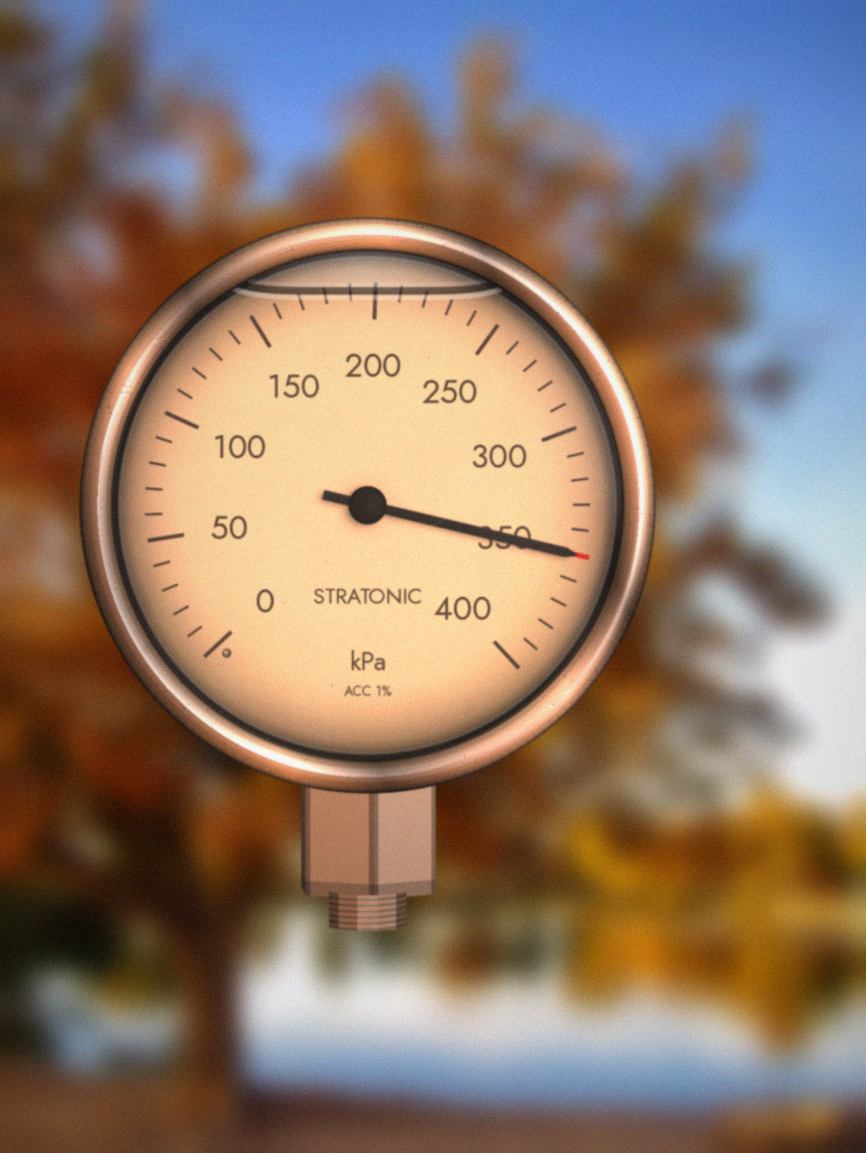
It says 350 kPa
